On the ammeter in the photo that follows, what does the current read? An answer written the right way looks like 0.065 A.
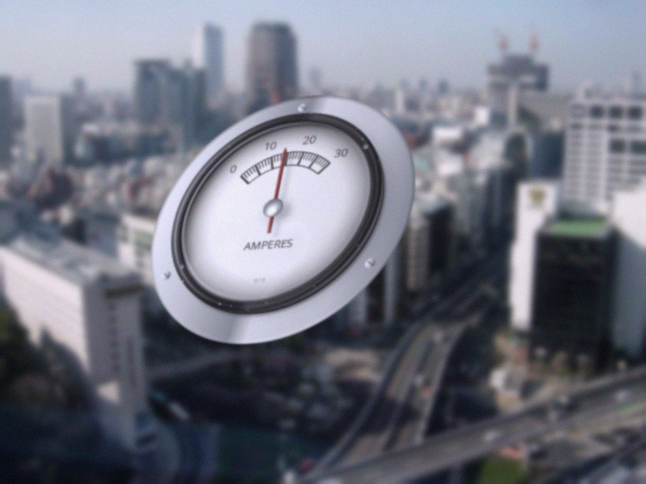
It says 15 A
